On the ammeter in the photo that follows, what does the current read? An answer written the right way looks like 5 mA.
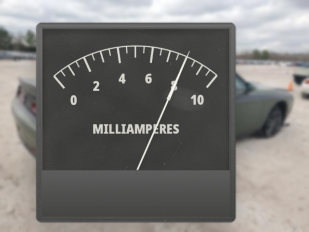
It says 8 mA
